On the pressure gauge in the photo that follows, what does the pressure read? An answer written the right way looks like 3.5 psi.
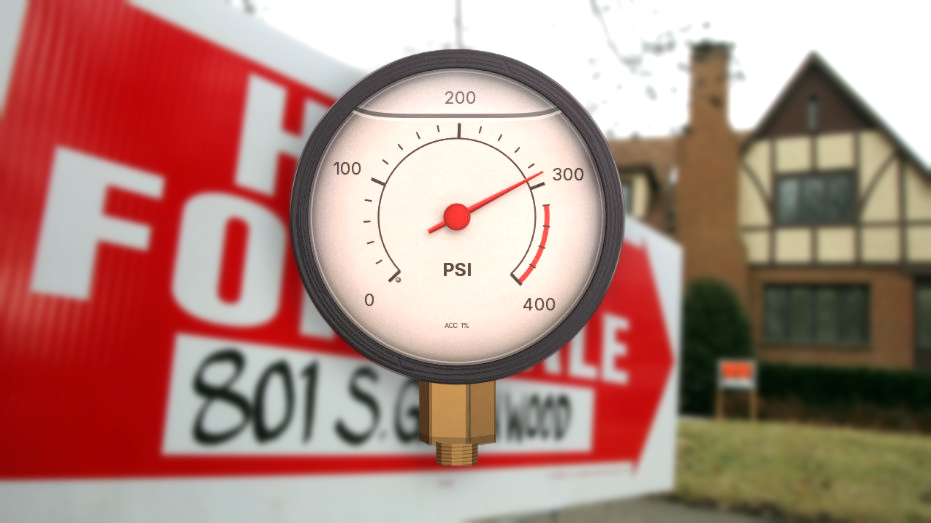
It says 290 psi
